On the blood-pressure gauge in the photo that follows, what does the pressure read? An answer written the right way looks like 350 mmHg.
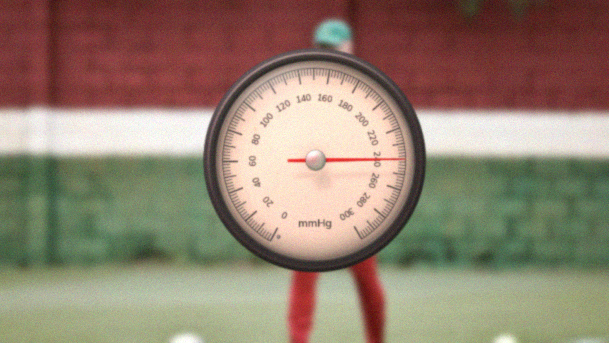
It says 240 mmHg
